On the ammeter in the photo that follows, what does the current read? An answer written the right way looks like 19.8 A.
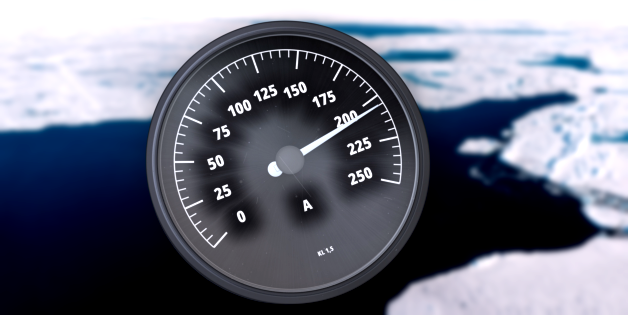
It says 205 A
